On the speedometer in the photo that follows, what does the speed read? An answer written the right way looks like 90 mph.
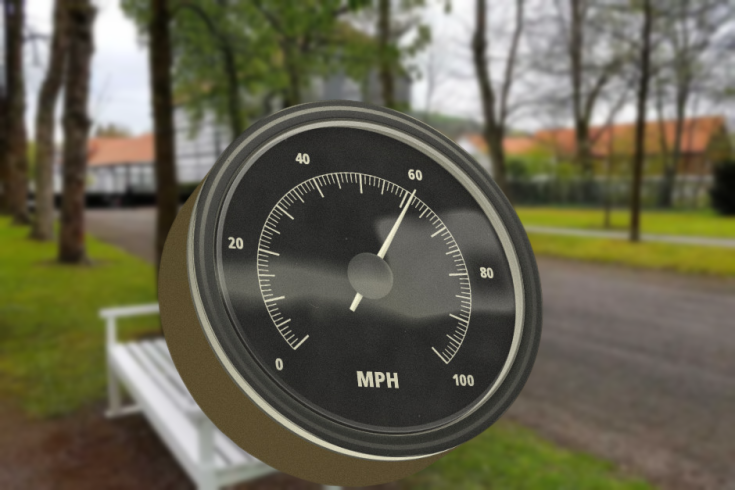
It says 61 mph
